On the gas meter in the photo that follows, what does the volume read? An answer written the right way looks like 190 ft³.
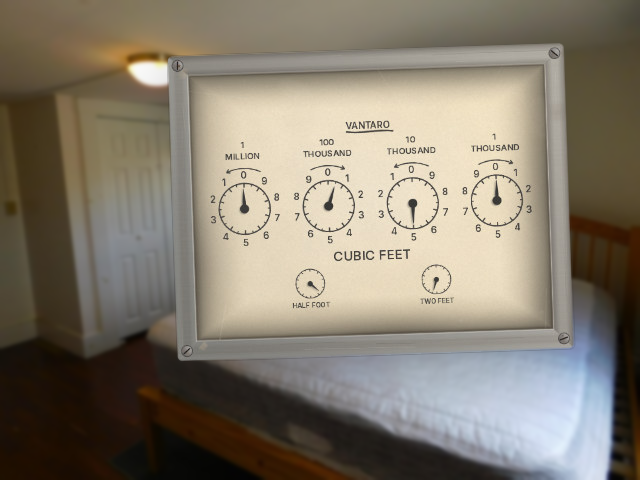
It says 5000 ft³
